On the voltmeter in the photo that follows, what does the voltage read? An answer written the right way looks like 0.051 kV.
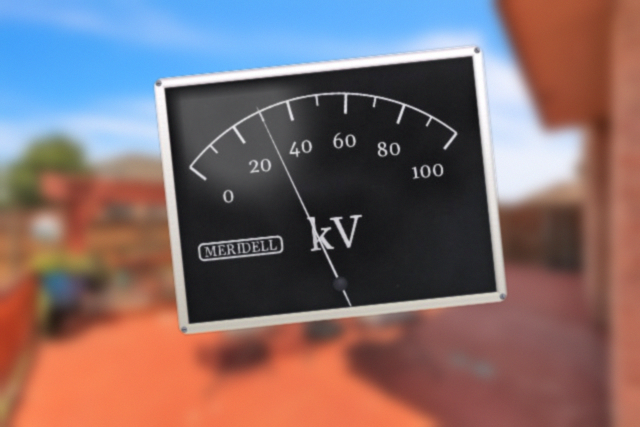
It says 30 kV
